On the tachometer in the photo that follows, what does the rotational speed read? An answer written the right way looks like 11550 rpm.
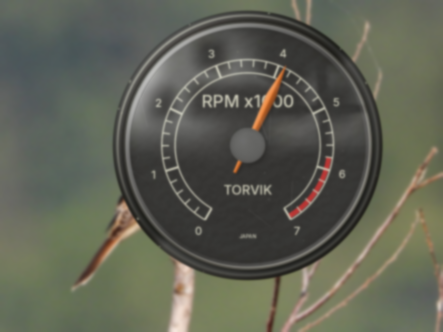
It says 4100 rpm
